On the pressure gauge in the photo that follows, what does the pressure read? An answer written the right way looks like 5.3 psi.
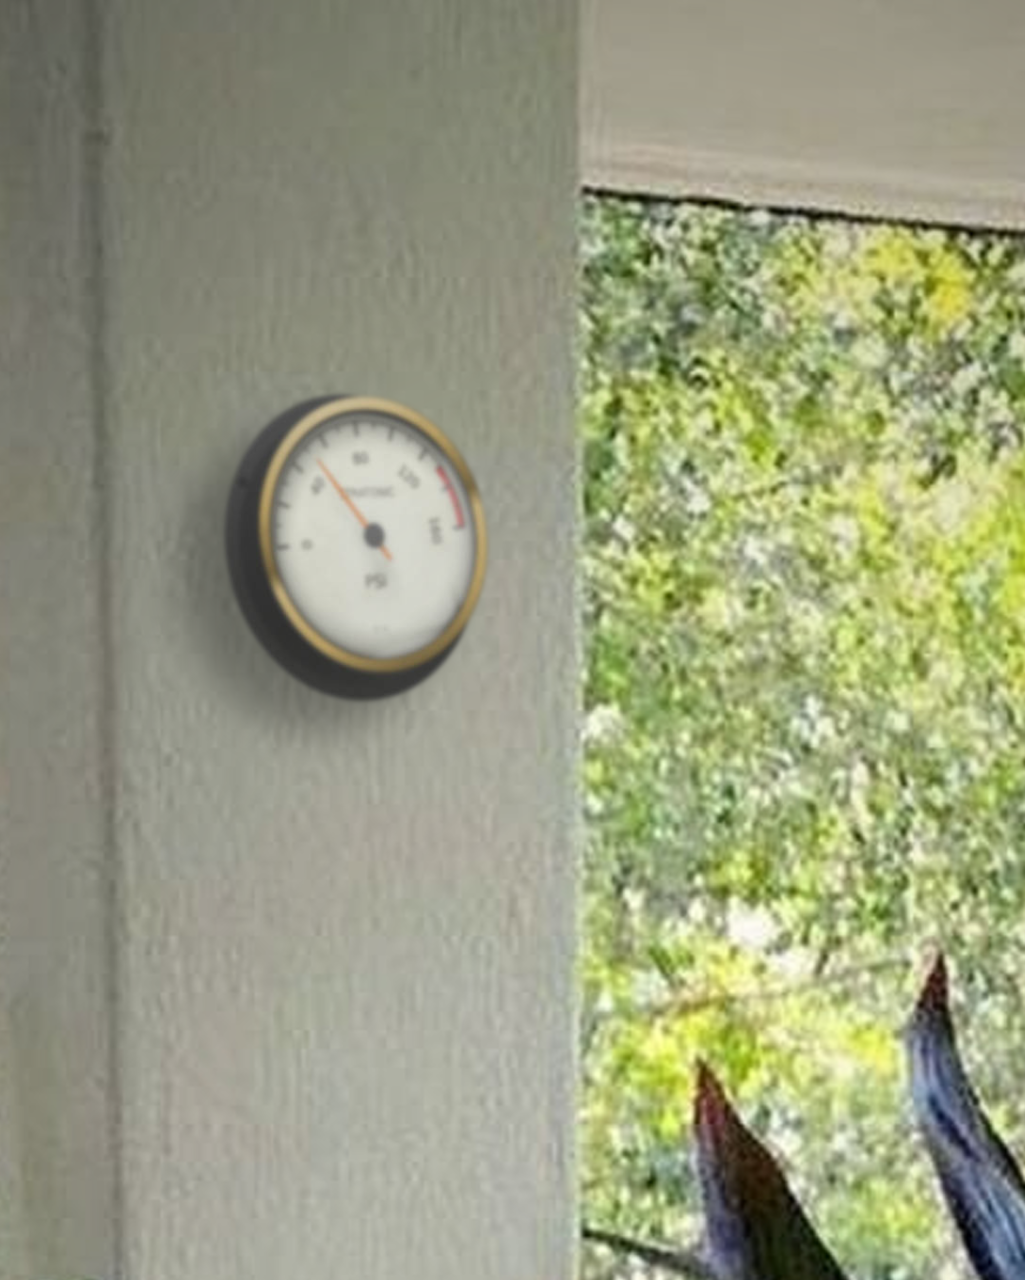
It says 50 psi
